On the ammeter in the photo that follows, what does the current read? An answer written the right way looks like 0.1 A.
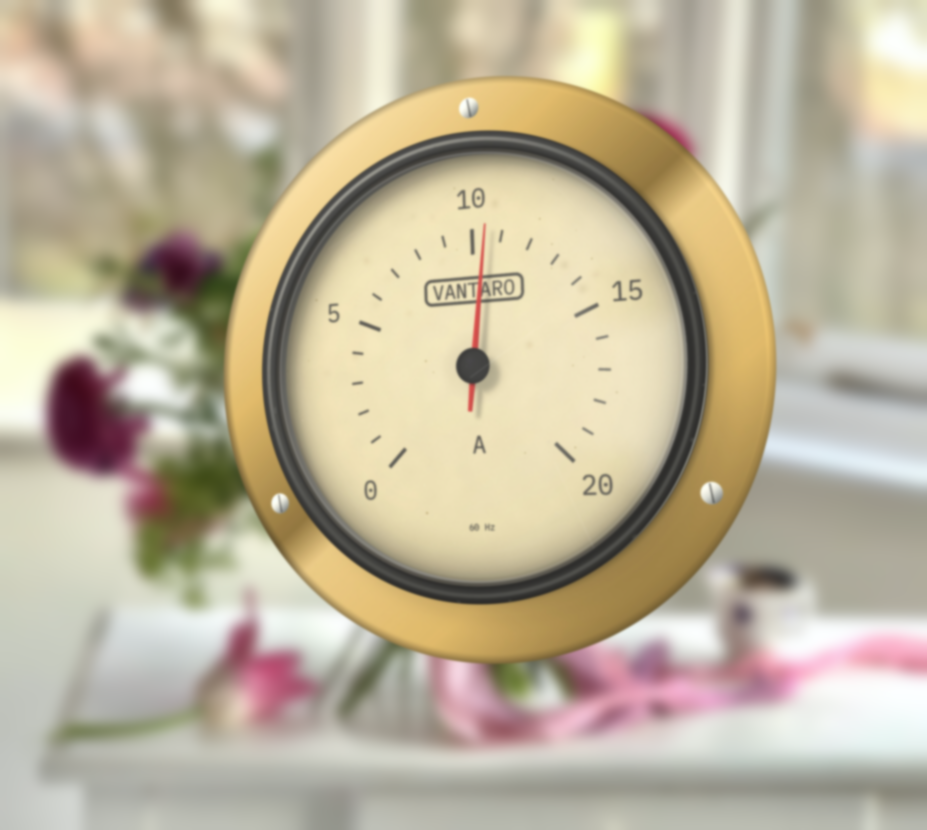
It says 10.5 A
